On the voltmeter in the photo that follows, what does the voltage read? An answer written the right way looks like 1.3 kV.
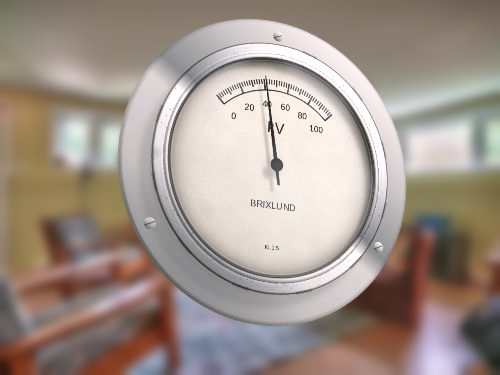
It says 40 kV
